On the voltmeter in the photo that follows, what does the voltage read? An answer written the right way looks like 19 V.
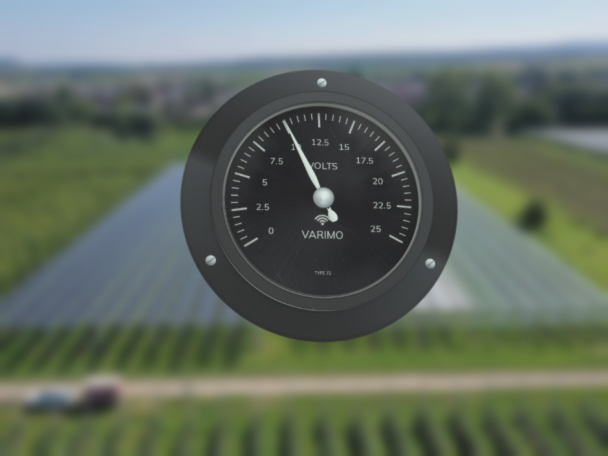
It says 10 V
